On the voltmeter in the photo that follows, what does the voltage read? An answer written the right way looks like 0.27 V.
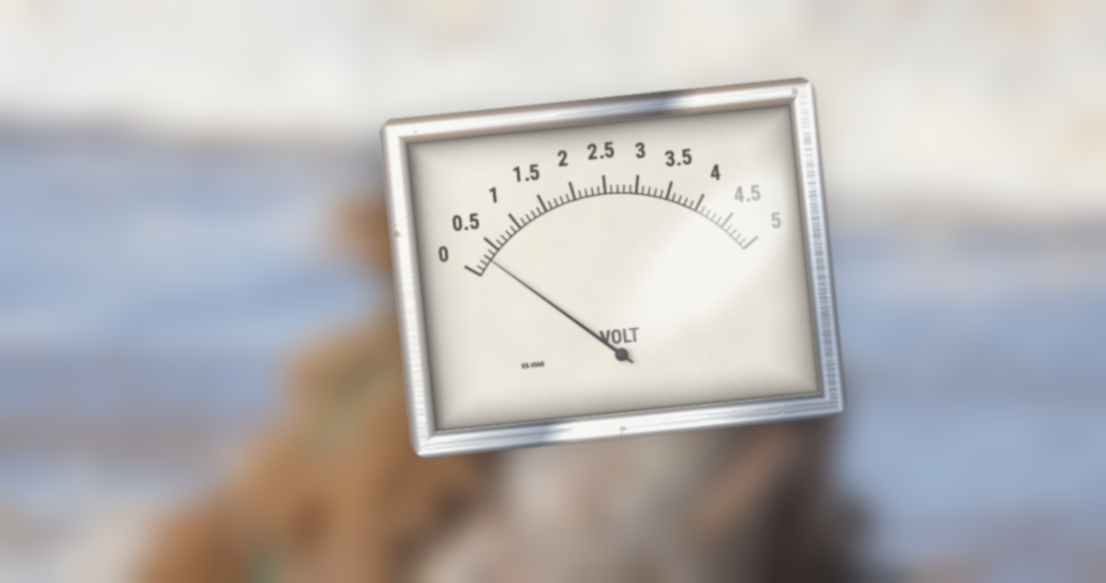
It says 0.3 V
